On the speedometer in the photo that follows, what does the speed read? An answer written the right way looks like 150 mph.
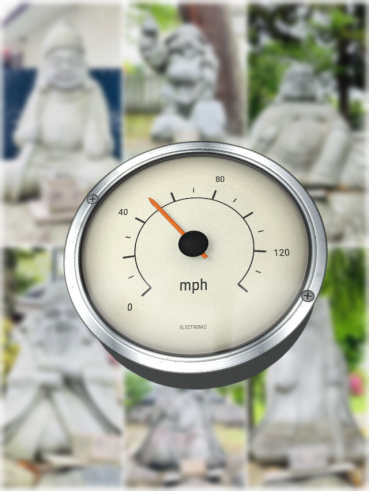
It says 50 mph
